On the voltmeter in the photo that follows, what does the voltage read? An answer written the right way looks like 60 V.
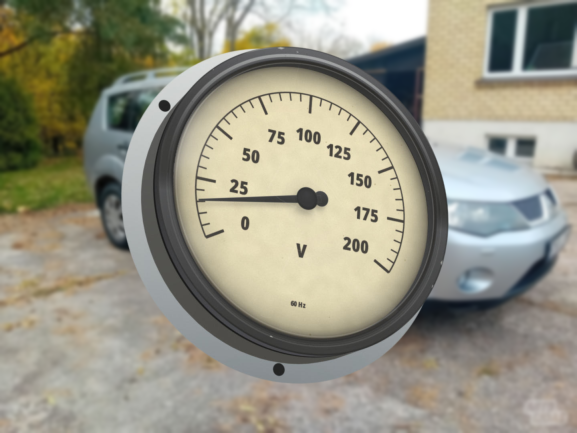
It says 15 V
